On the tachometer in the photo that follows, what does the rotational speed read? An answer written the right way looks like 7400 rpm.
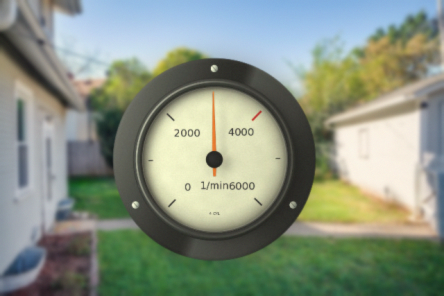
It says 3000 rpm
